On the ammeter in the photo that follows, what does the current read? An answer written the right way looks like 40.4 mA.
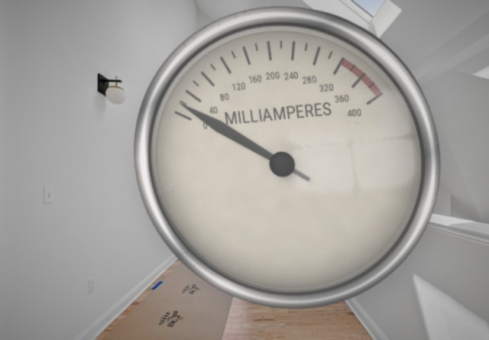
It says 20 mA
